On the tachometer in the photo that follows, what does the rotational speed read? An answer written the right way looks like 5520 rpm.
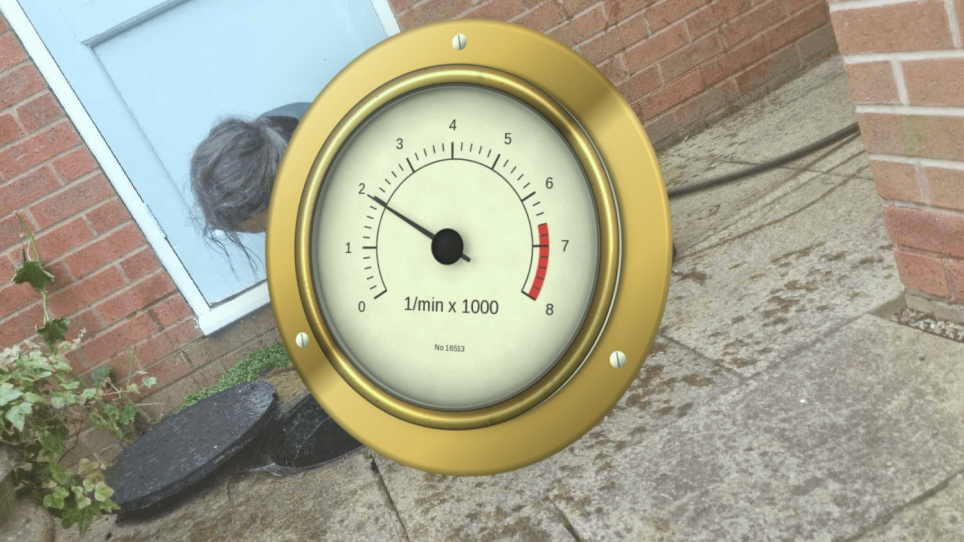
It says 2000 rpm
